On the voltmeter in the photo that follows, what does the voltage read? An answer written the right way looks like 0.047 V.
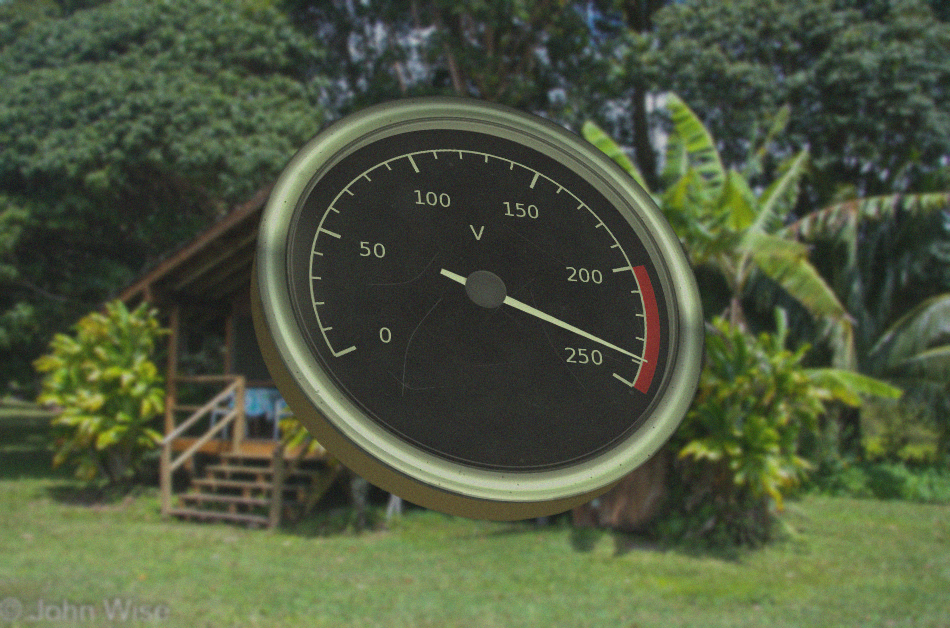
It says 240 V
